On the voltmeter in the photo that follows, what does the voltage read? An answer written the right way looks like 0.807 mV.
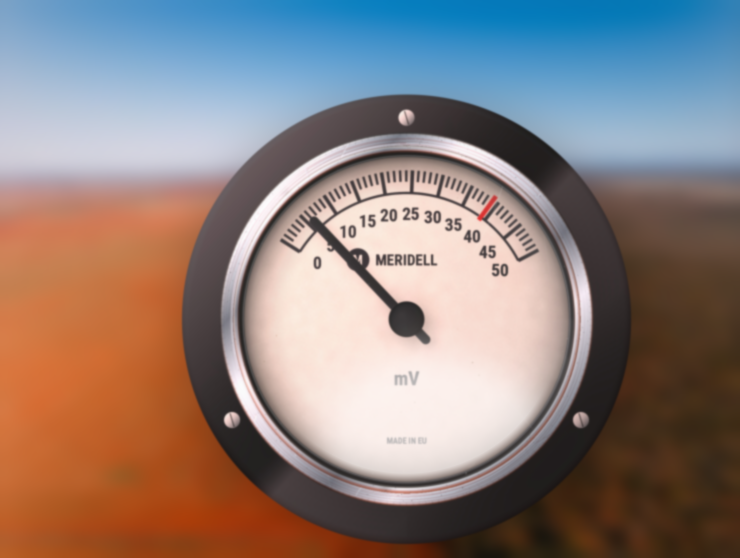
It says 6 mV
